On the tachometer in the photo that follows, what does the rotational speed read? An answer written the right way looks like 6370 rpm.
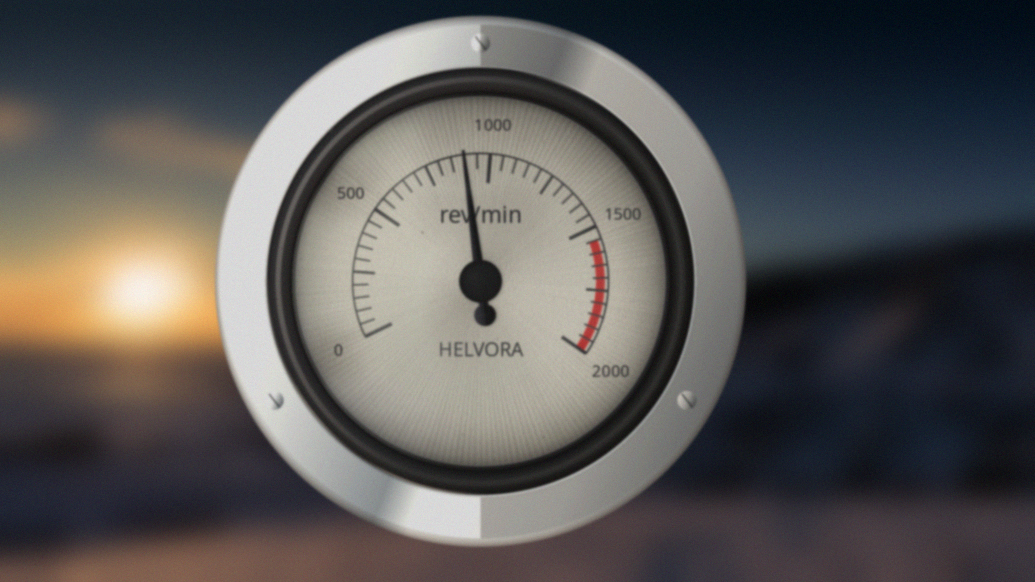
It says 900 rpm
